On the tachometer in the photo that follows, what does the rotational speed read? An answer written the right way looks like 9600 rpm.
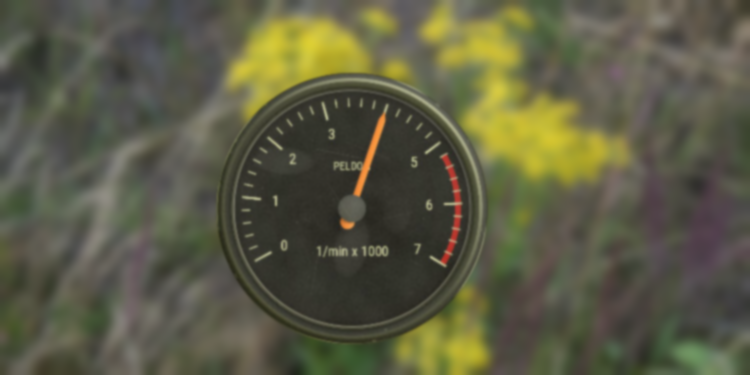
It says 4000 rpm
